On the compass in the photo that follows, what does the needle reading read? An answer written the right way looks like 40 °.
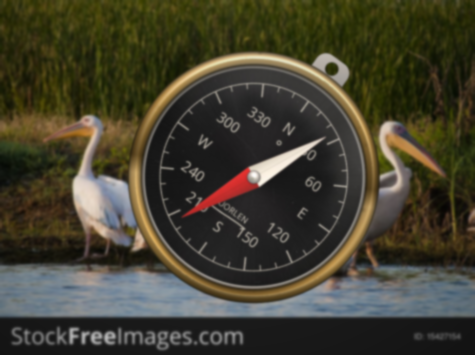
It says 205 °
